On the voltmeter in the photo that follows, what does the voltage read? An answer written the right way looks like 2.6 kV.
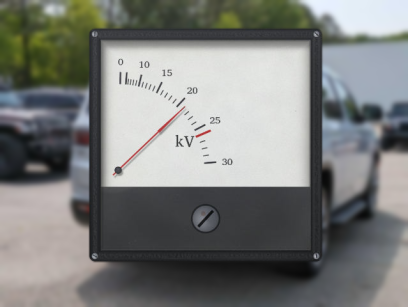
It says 21 kV
